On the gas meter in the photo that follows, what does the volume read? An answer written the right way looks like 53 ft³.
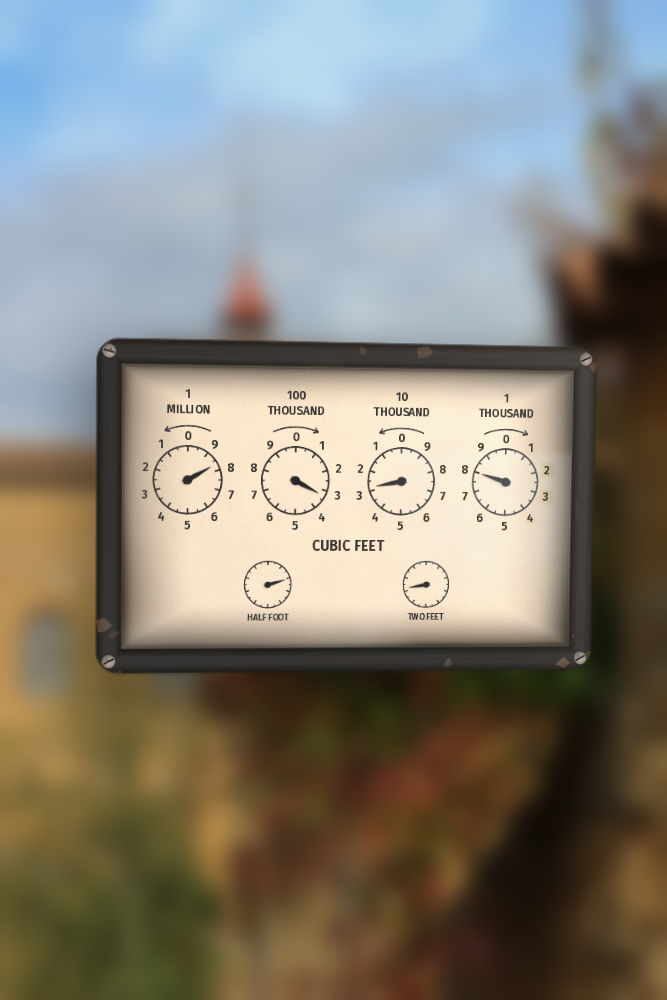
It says 832800 ft³
